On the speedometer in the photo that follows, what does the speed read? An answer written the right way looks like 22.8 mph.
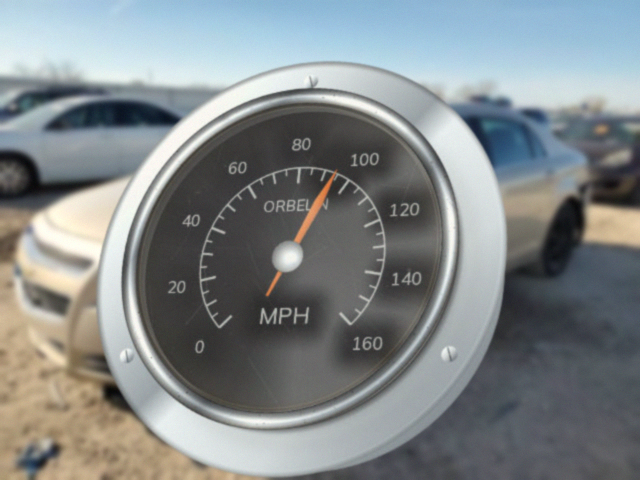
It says 95 mph
